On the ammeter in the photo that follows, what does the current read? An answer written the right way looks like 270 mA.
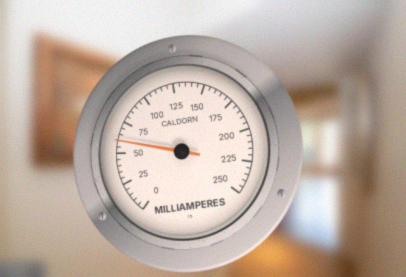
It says 60 mA
